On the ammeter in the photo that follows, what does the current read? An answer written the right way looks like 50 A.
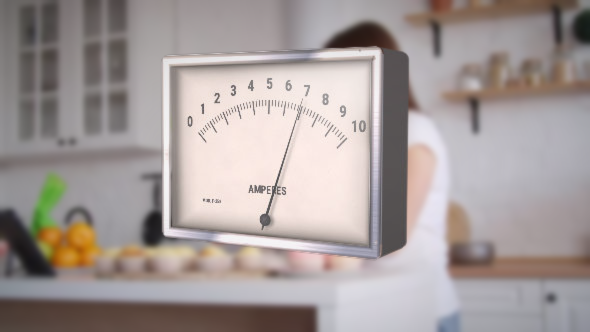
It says 7 A
